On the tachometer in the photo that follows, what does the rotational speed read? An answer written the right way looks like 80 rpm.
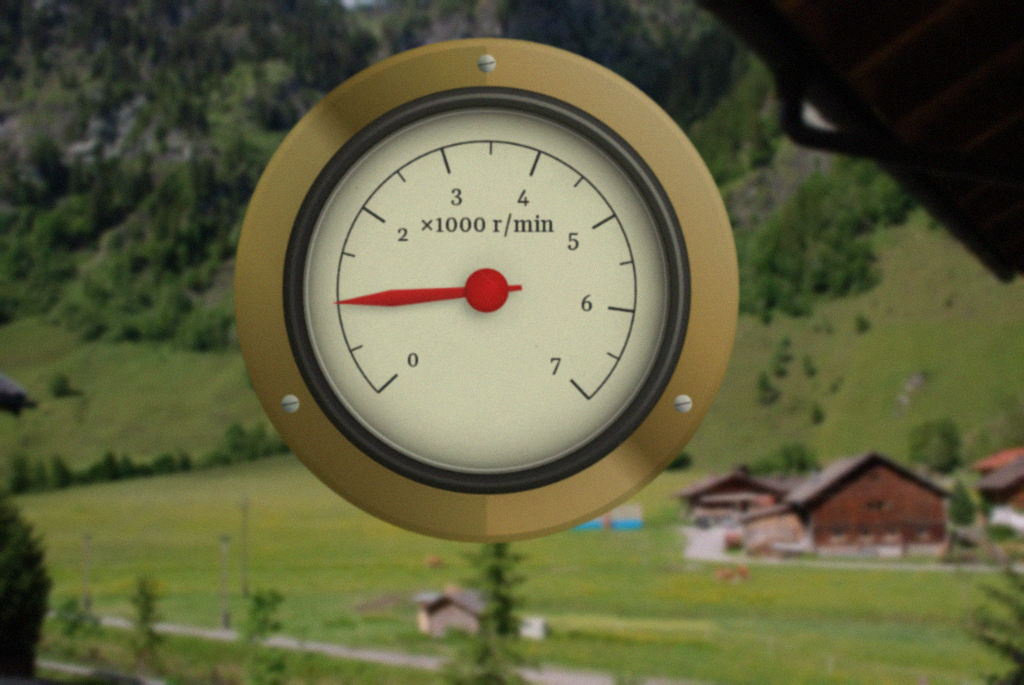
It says 1000 rpm
